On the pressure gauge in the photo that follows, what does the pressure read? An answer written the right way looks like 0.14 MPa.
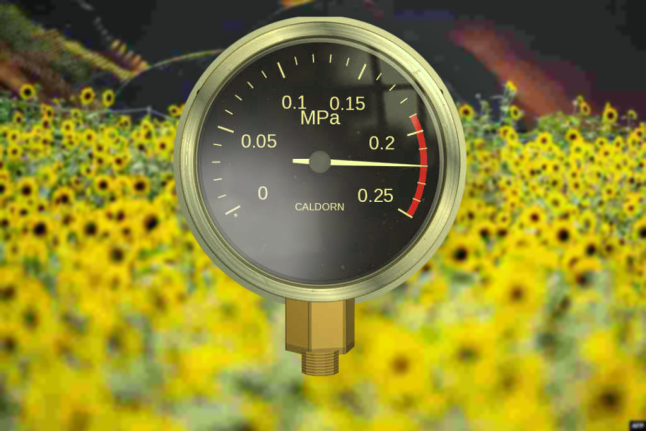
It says 0.22 MPa
